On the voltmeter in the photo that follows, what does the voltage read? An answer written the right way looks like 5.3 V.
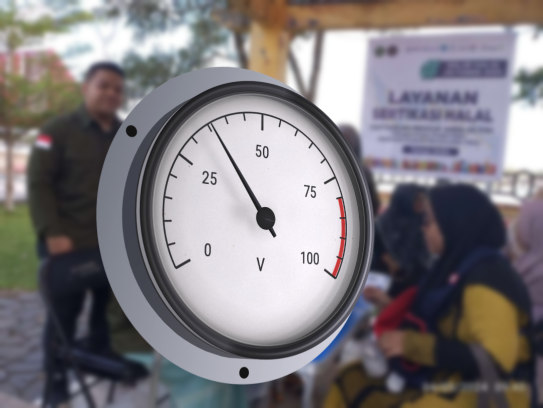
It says 35 V
